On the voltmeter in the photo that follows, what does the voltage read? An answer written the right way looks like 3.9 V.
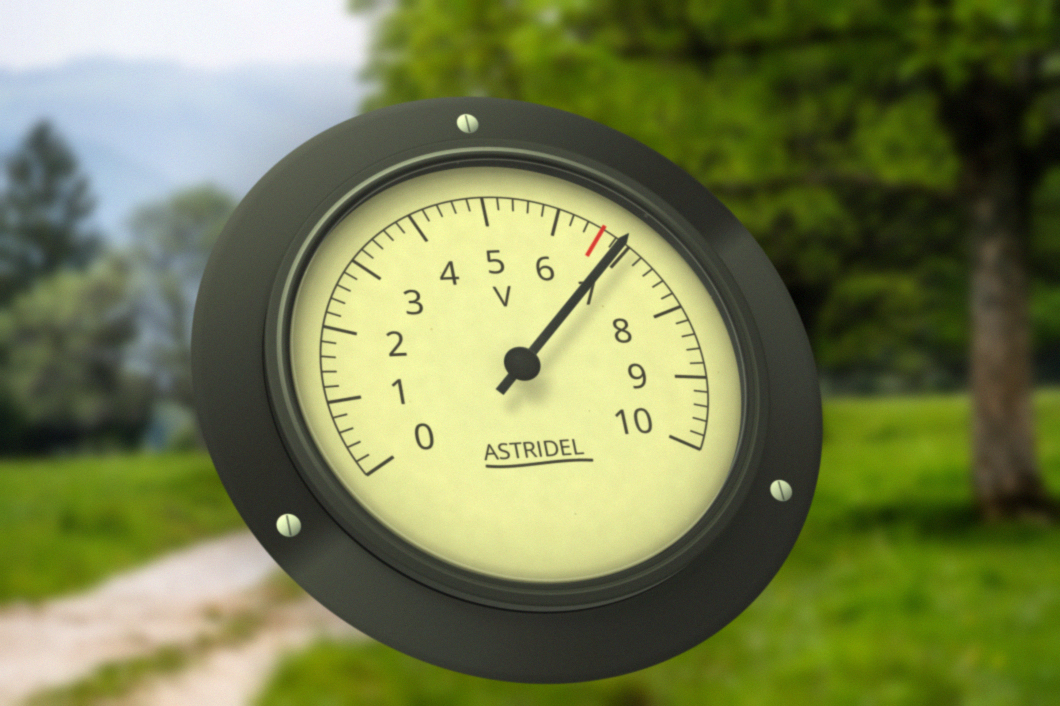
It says 6.9 V
